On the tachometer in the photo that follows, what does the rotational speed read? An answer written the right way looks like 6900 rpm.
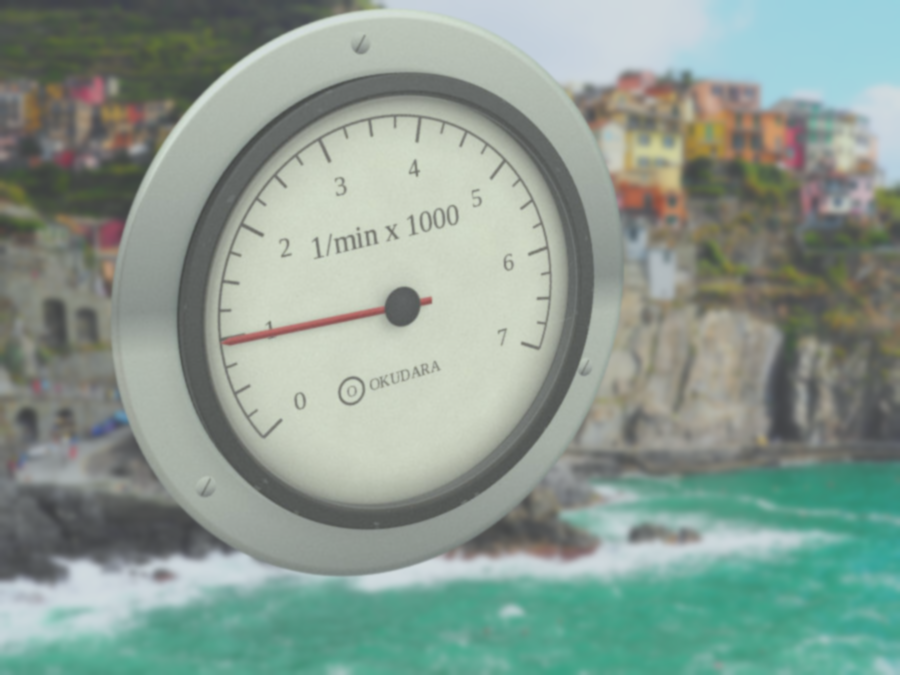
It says 1000 rpm
